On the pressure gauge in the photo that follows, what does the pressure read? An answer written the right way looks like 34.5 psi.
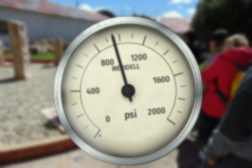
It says 950 psi
